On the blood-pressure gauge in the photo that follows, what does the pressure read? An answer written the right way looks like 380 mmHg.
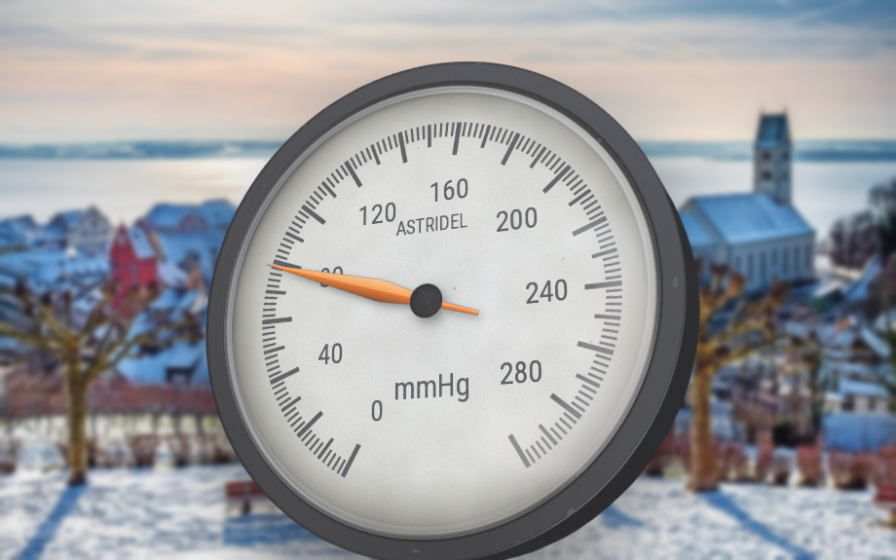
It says 78 mmHg
